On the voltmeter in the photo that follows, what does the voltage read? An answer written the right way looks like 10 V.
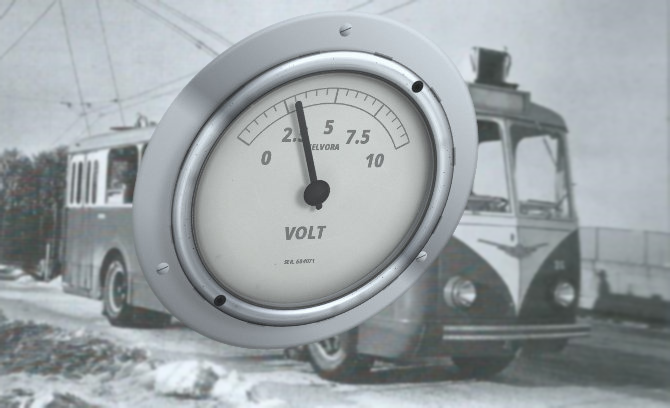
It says 3 V
